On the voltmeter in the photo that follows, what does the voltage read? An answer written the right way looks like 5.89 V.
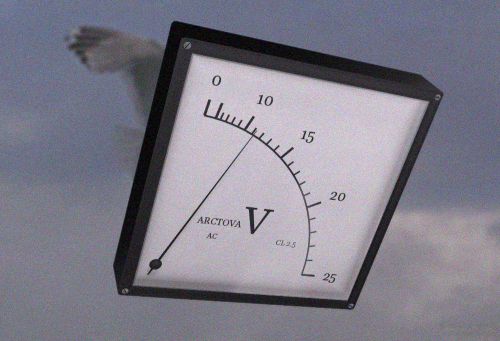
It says 11 V
